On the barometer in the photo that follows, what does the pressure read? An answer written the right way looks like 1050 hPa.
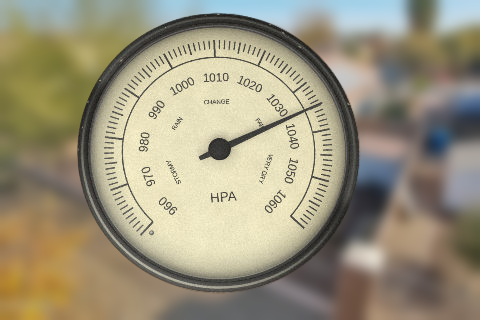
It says 1035 hPa
